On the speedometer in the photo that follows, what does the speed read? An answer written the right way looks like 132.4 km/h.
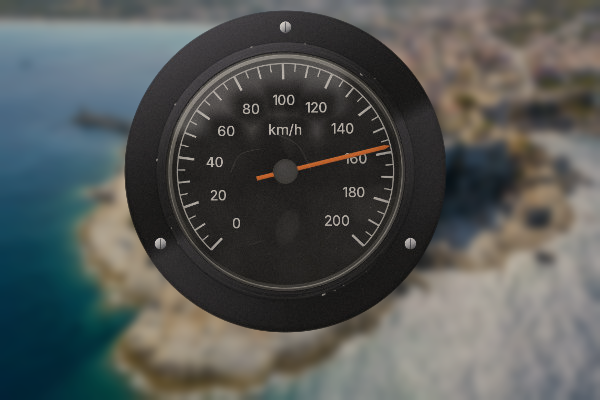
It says 157.5 km/h
